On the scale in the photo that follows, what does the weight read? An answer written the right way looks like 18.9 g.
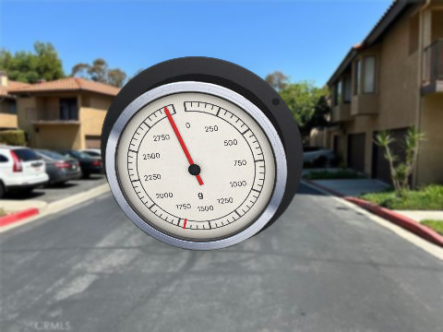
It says 2950 g
